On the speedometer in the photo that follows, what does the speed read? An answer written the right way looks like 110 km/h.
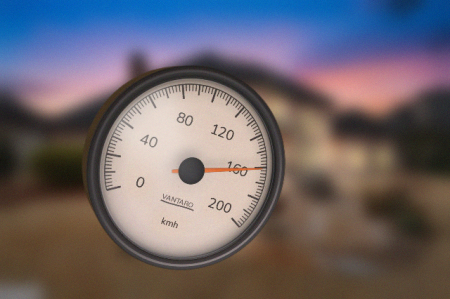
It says 160 km/h
